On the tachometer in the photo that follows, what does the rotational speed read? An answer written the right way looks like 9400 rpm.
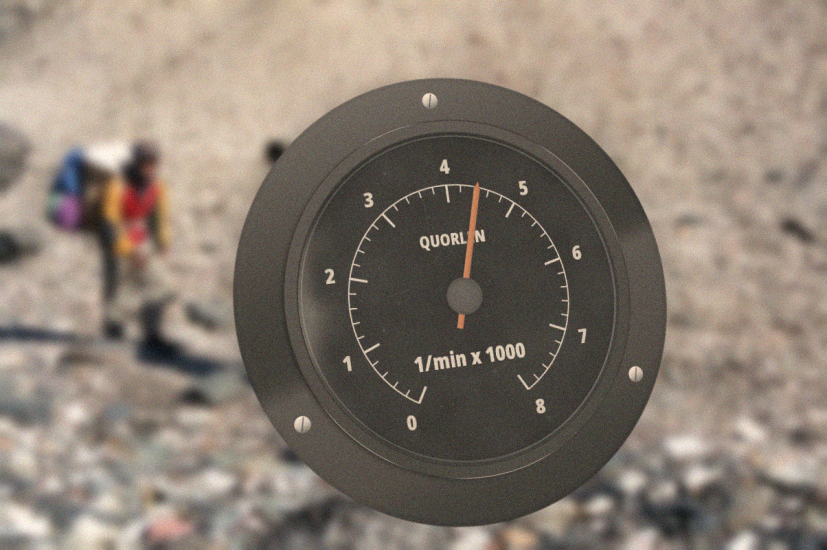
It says 4400 rpm
